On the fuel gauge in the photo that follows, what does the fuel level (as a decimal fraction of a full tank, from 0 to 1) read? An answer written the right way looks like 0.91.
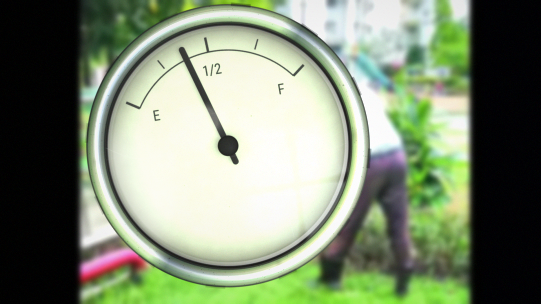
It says 0.375
